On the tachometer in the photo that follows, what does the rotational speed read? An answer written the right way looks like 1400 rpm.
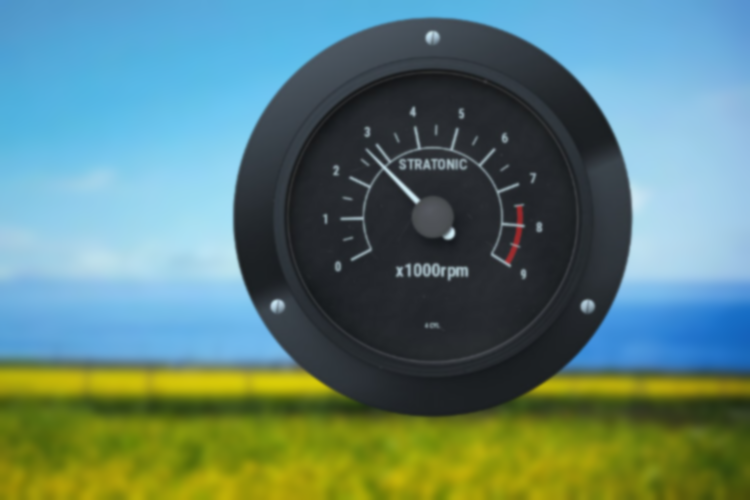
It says 2750 rpm
